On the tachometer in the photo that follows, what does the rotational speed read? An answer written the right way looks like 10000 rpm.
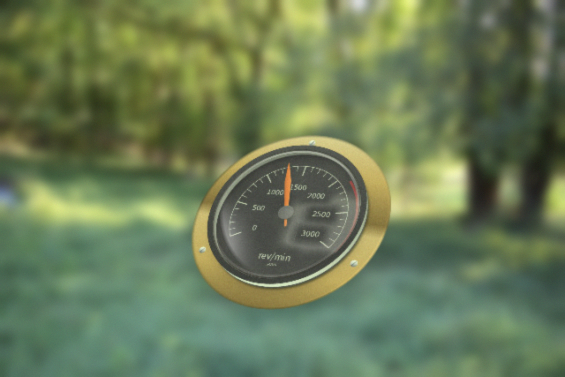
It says 1300 rpm
